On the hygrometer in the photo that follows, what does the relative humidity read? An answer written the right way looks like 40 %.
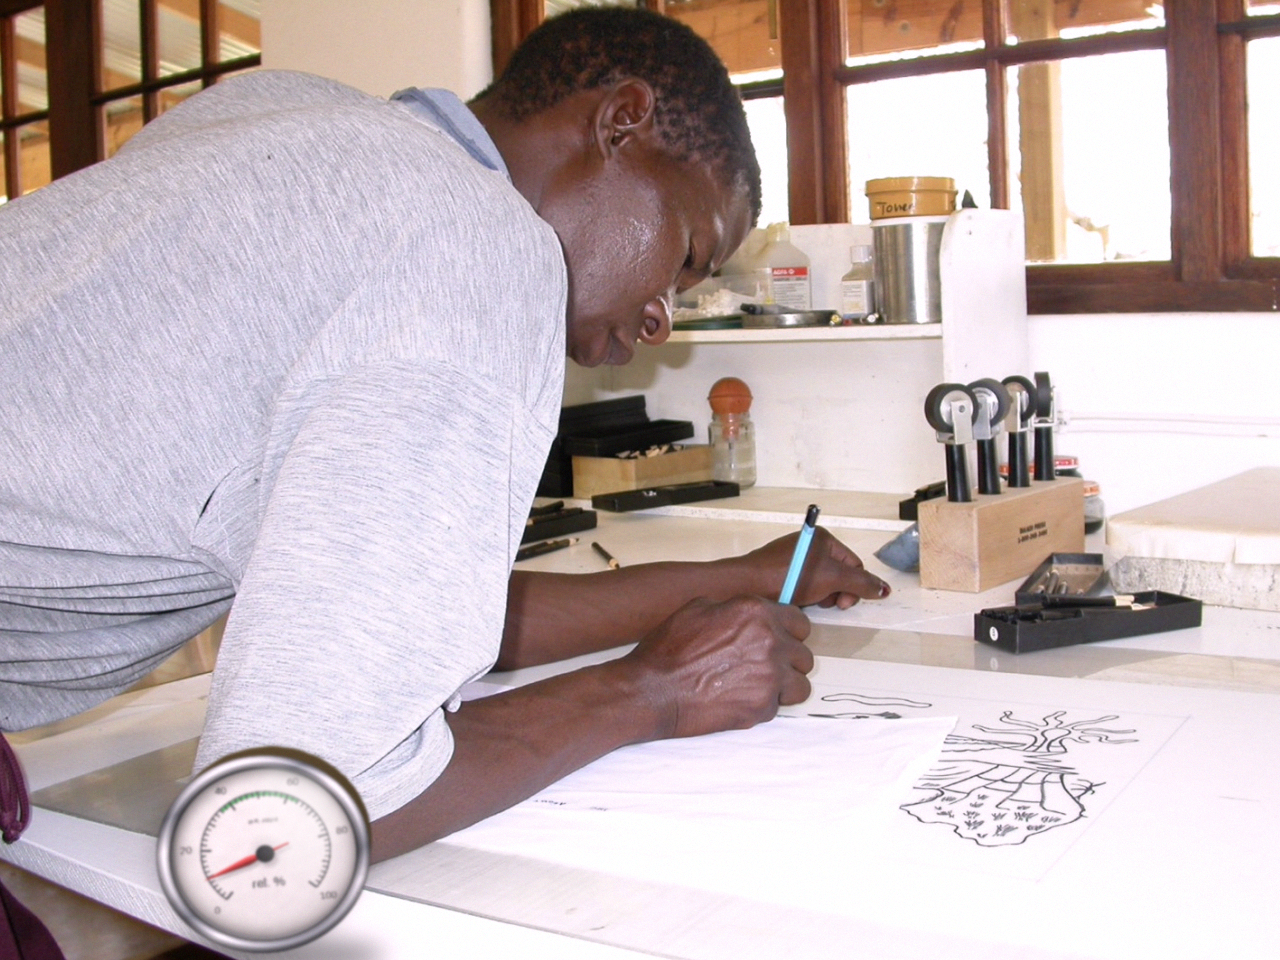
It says 10 %
